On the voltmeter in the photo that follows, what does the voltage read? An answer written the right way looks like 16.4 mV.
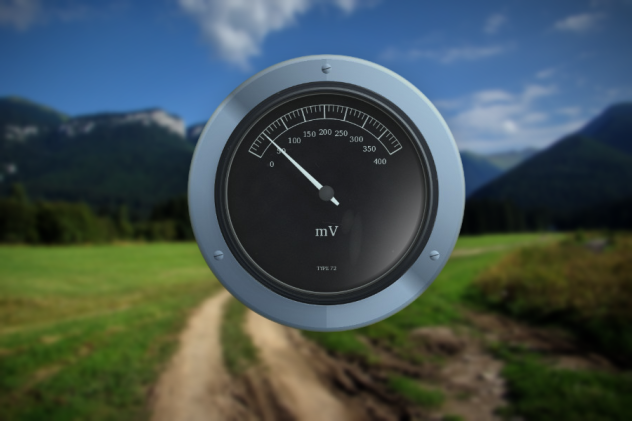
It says 50 mV
